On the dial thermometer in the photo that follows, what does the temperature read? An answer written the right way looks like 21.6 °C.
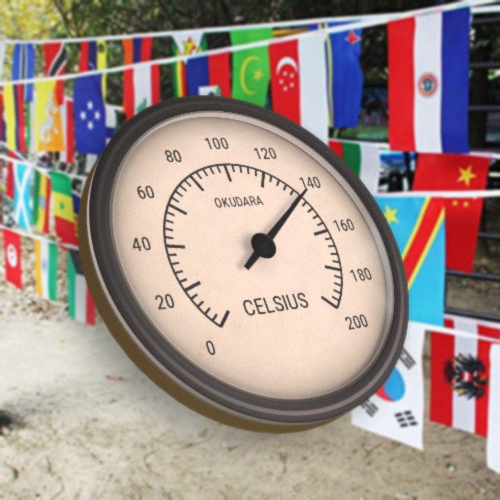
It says 140 °C
